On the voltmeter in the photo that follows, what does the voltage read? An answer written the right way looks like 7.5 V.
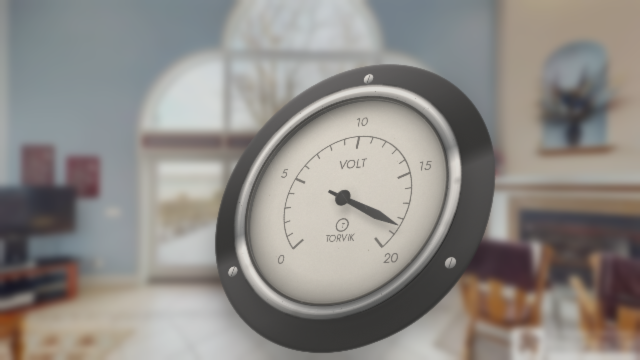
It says 18.5 V
